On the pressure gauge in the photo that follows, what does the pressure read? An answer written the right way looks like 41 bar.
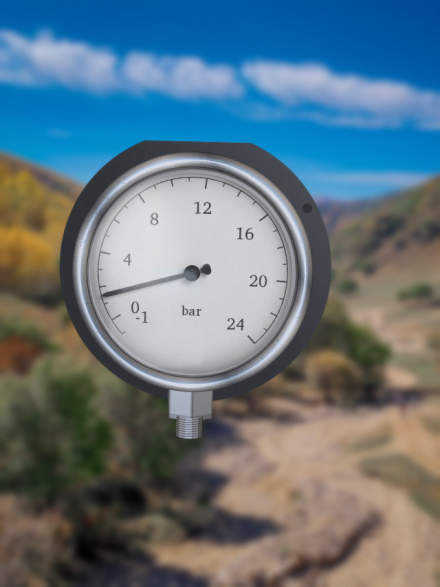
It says 1.5 bar
